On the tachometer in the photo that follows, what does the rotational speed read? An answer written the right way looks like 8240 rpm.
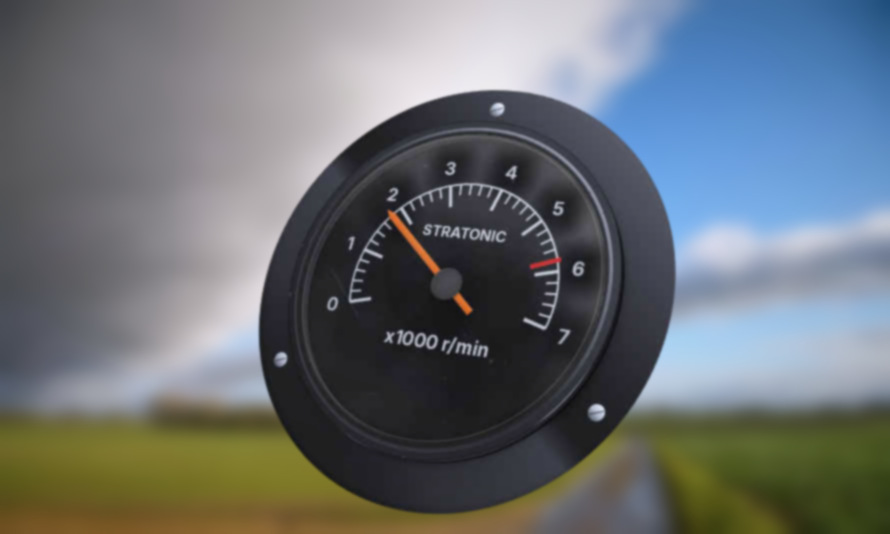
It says 1800 rpm
